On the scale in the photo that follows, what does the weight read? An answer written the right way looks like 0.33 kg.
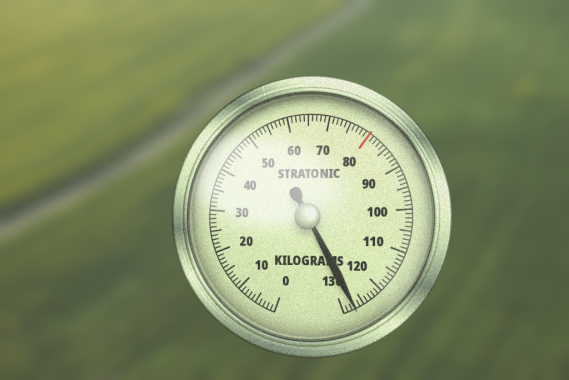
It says 127 kg
